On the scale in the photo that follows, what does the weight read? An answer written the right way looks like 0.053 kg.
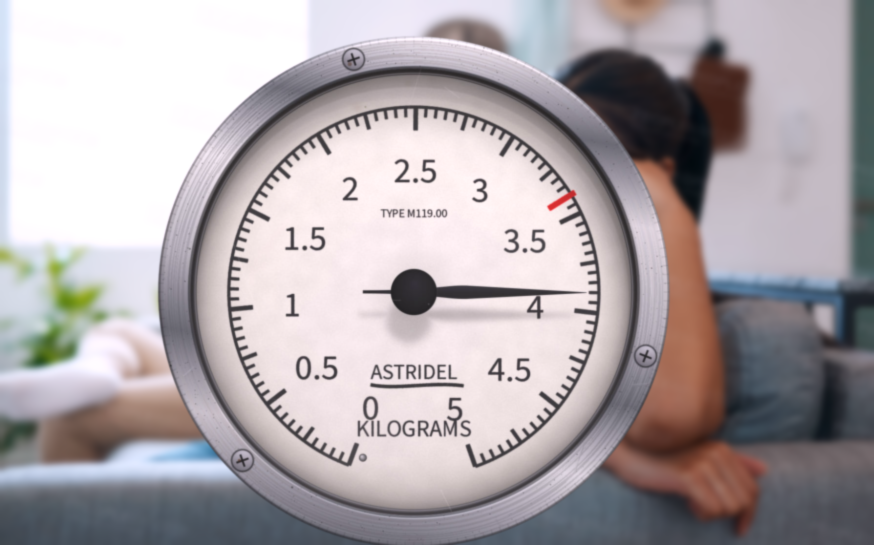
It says 3.9 kg
